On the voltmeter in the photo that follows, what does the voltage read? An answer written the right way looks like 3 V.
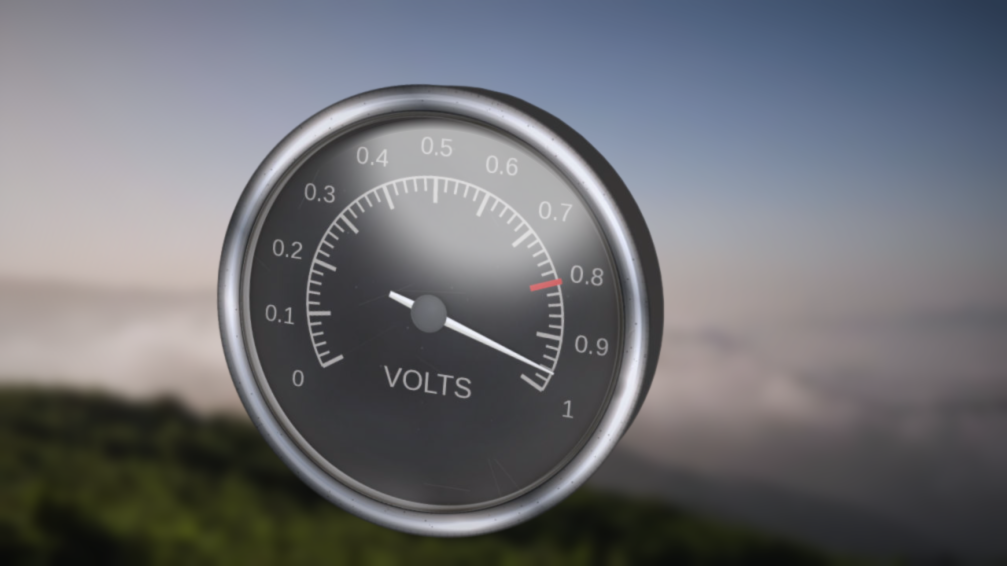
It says 0.96 V
